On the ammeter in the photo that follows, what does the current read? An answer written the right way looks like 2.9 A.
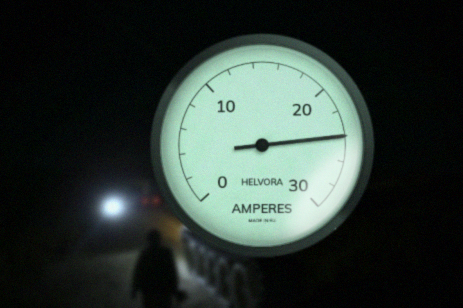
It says 24 A
